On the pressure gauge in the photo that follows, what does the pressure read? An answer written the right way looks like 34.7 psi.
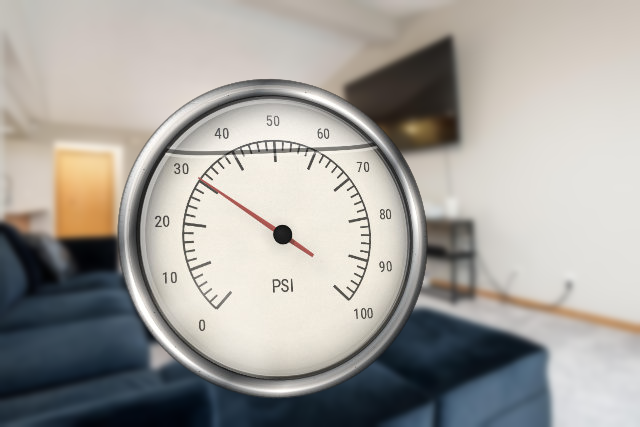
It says 30 psi
